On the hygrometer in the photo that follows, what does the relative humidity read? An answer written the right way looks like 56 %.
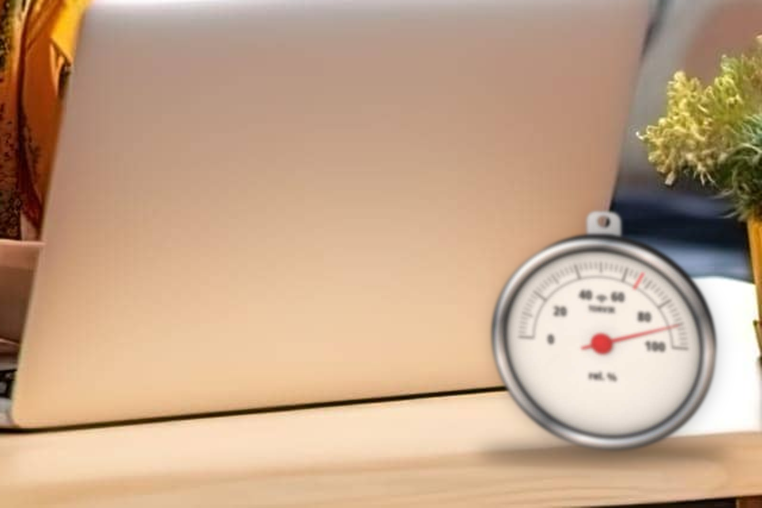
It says 90 %
